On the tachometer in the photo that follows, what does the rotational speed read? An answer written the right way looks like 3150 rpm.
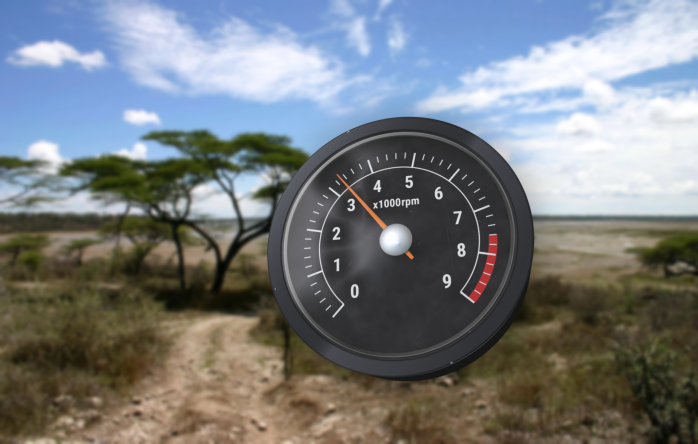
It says 3300 rpm
